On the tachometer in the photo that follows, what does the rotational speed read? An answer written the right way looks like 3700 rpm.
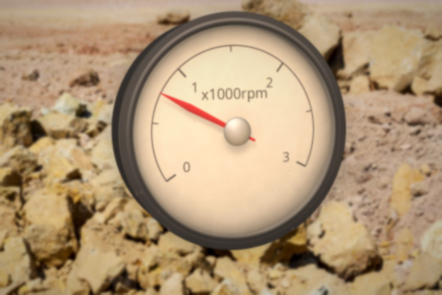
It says 750 rpm
